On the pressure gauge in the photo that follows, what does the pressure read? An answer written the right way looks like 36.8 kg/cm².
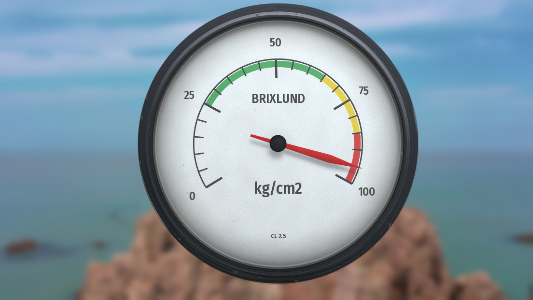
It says 95 kg/cm²
